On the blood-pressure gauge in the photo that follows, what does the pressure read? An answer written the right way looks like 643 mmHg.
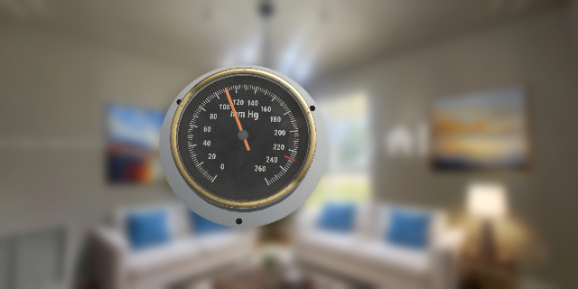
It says 110 mmHg
